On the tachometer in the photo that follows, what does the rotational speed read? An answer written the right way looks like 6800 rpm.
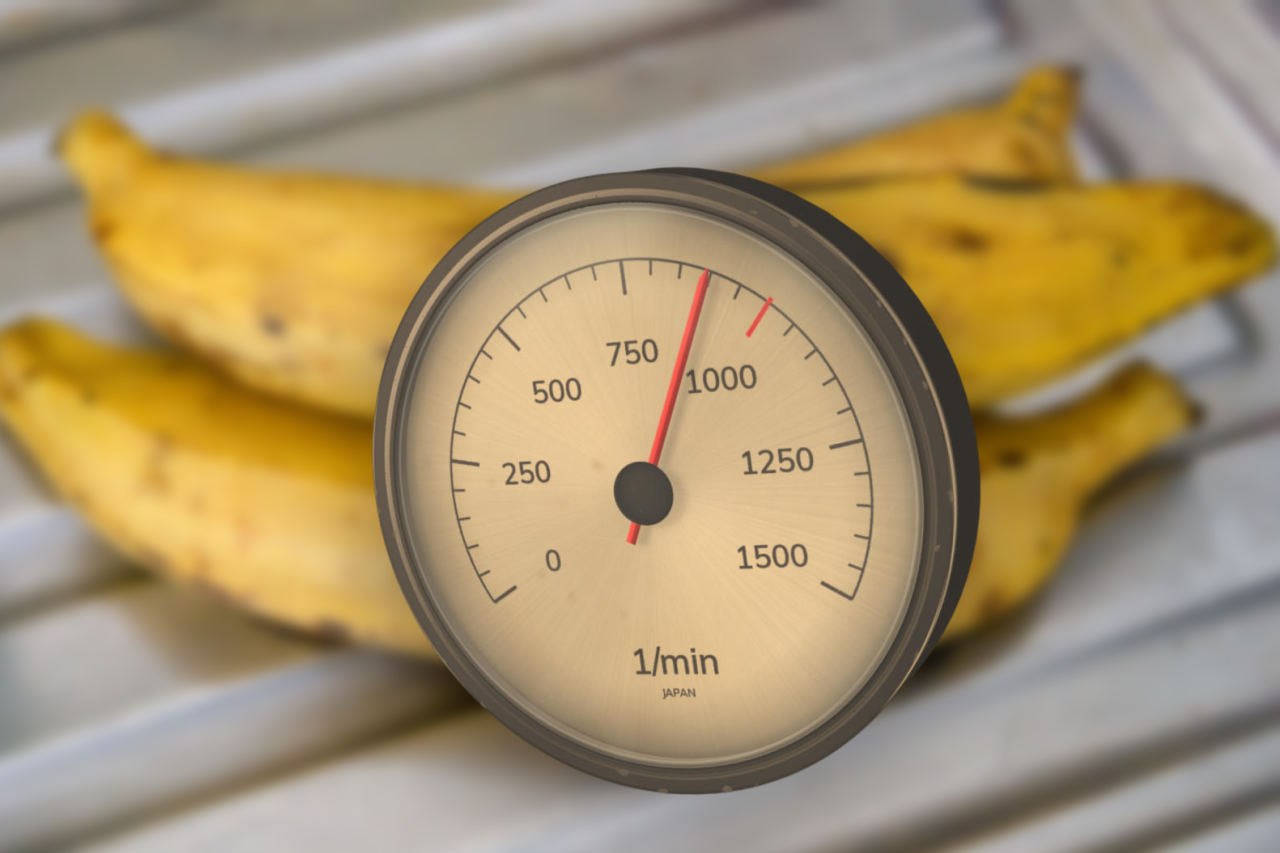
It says 900 rpm
